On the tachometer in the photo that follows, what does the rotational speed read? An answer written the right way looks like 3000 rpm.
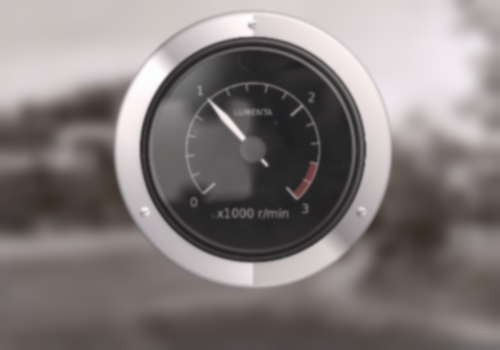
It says 1000 rpm
